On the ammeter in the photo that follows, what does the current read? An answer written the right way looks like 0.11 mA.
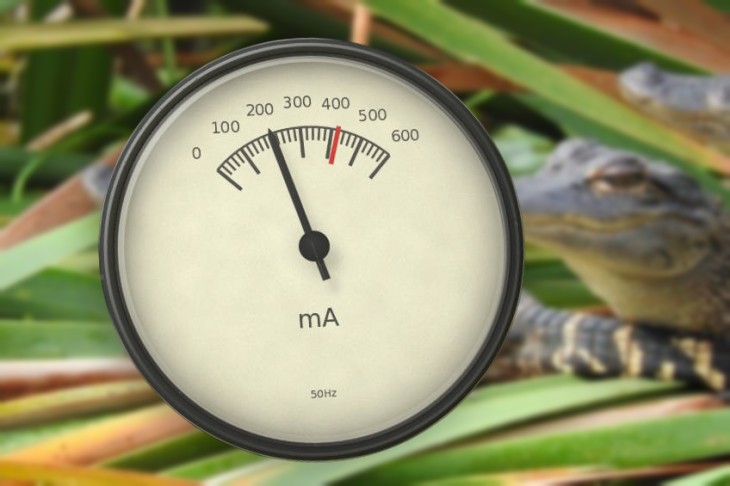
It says 200 mA
